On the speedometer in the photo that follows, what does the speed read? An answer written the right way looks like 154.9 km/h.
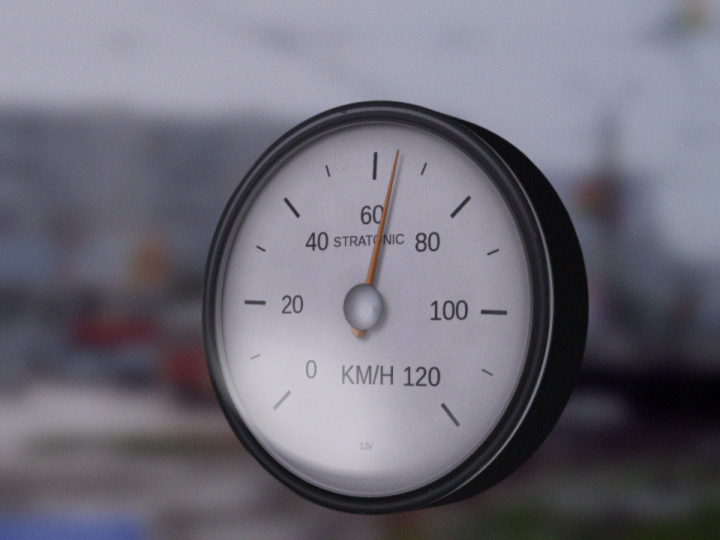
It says 65 km/h
